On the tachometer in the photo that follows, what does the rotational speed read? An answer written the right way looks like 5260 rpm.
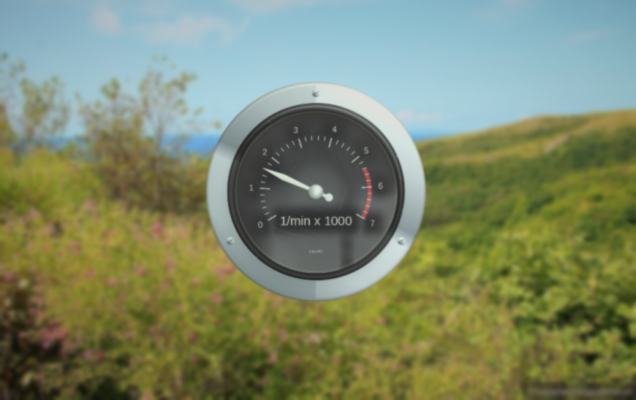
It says 1600 rpm
